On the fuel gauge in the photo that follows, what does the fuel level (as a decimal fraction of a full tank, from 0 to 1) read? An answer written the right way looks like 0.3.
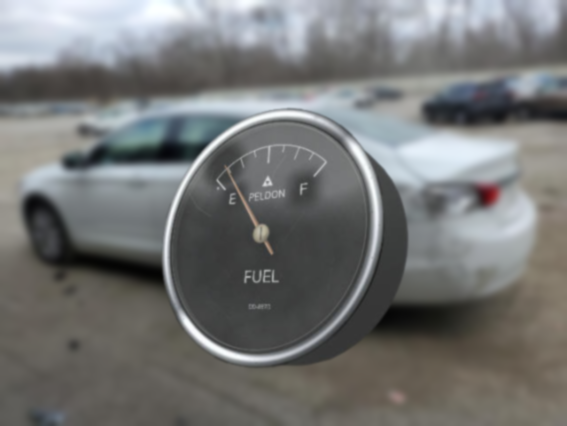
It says 0.125
